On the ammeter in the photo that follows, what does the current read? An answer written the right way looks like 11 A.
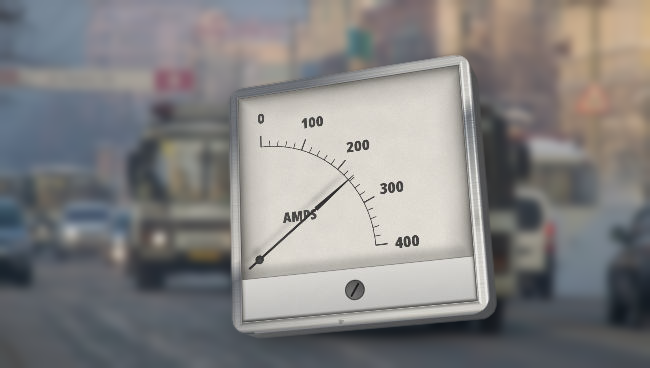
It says 240 A
